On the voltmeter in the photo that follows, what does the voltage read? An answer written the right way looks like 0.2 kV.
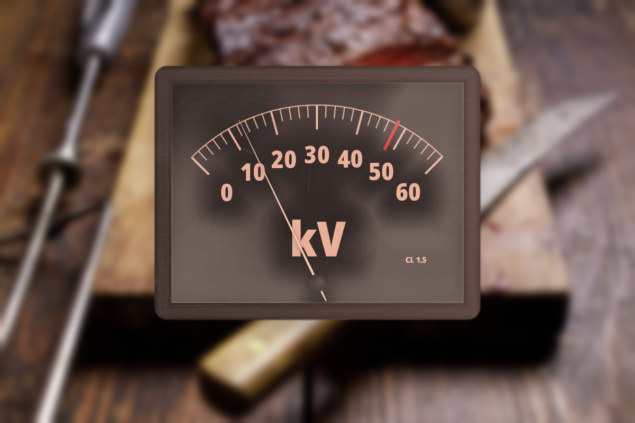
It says 13 kV
